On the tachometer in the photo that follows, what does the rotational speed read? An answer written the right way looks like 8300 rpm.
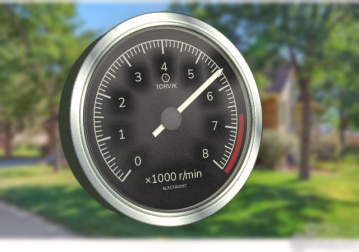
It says 5600 rpm
